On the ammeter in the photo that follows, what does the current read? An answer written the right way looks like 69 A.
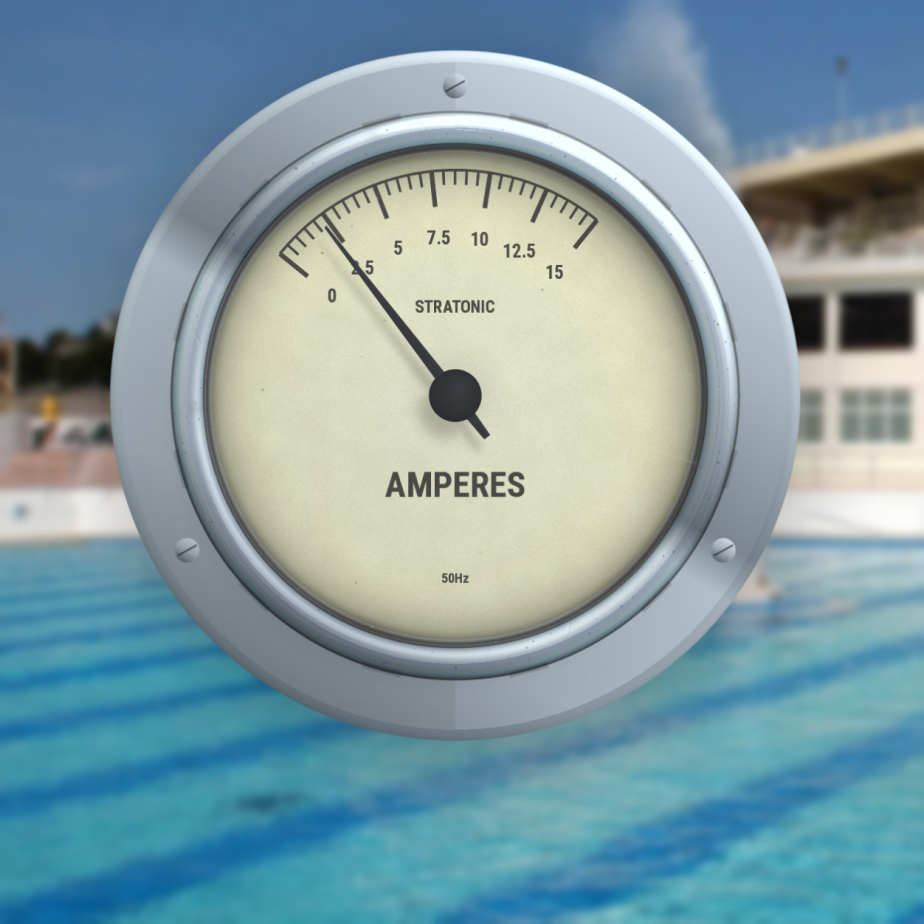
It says 2.25 A
